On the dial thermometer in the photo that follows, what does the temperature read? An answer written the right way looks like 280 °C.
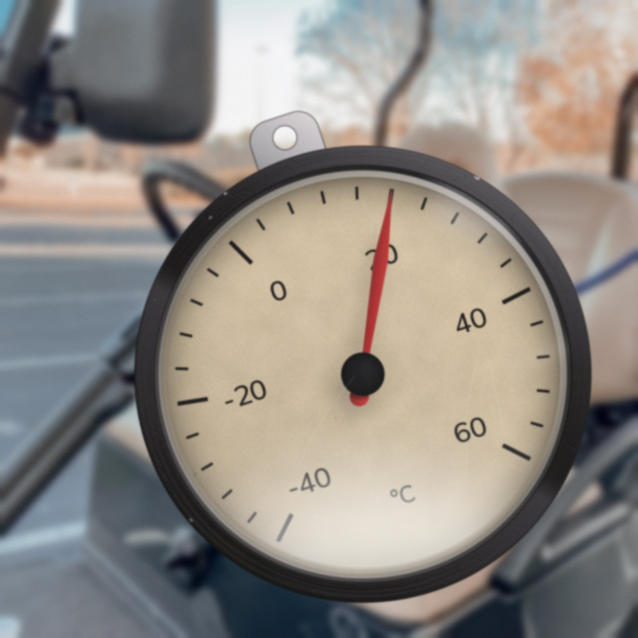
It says 20 °C
